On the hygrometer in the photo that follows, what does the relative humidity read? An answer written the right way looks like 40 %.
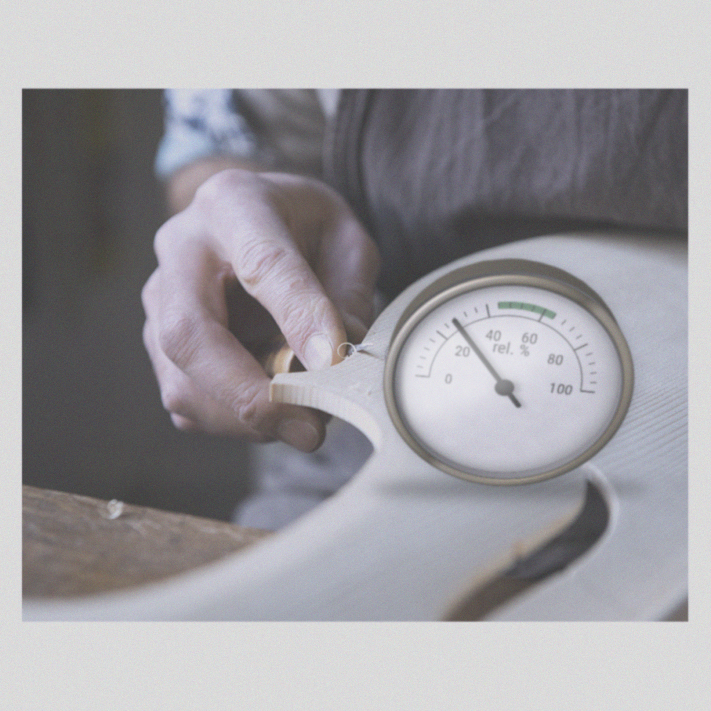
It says 28 %
